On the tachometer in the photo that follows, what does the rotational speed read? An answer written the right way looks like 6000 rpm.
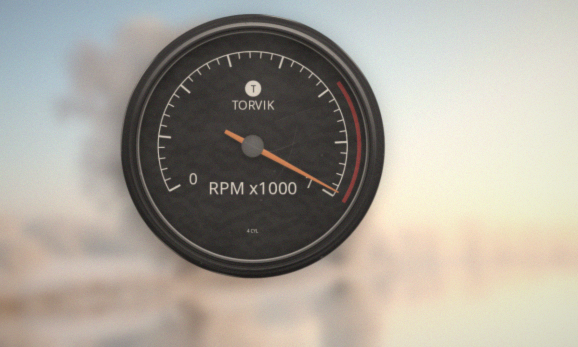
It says 6900 rpm
